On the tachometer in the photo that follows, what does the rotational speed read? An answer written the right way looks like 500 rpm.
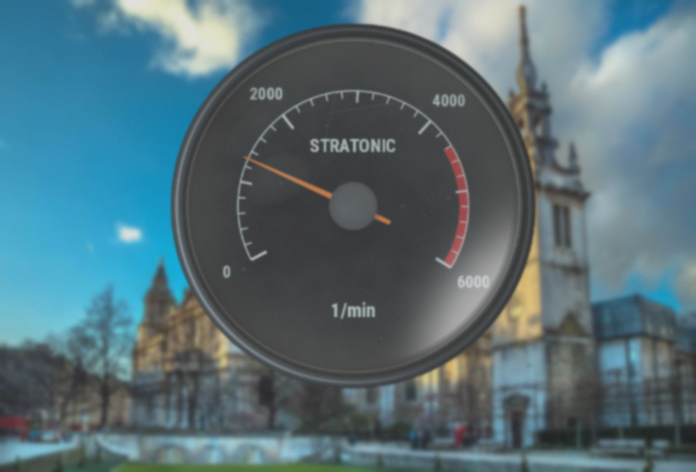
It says 1300 rpm
